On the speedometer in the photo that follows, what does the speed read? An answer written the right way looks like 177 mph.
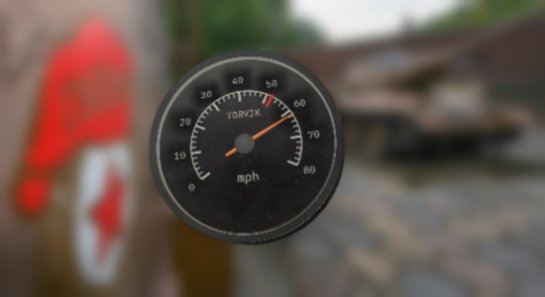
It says 62 mph
